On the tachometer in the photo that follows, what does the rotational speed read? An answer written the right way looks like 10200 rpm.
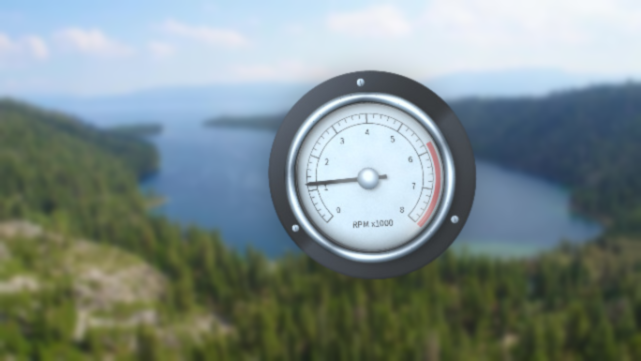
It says 1200 rpm
